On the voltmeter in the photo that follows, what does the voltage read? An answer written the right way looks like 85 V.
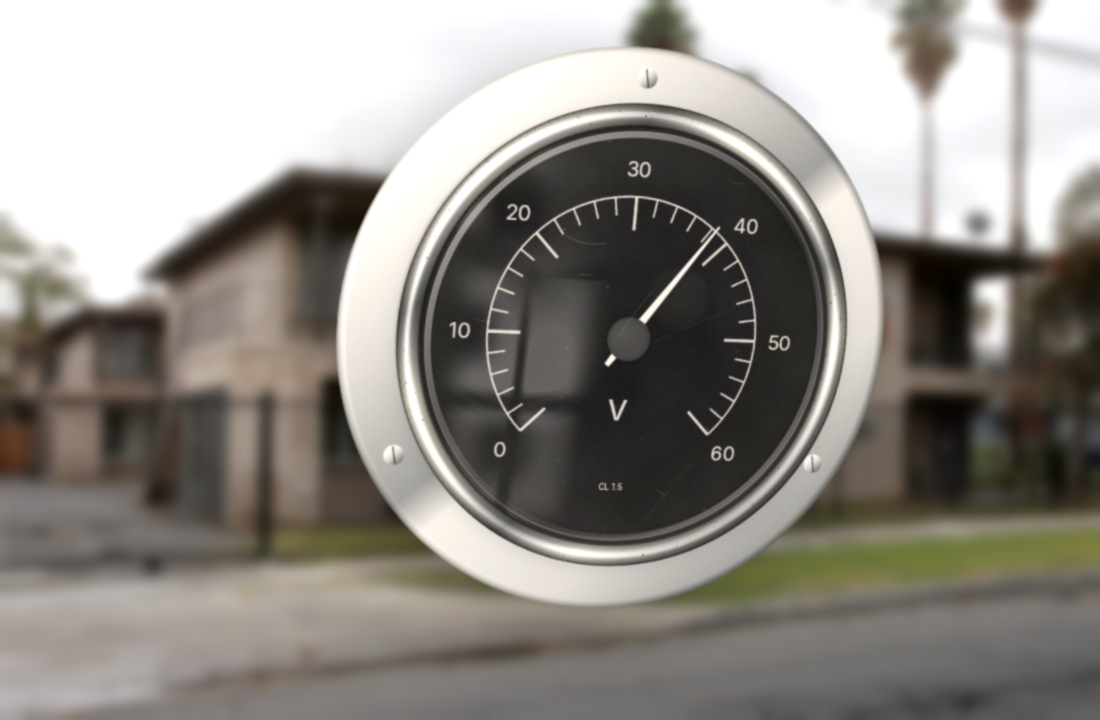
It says 38 V
